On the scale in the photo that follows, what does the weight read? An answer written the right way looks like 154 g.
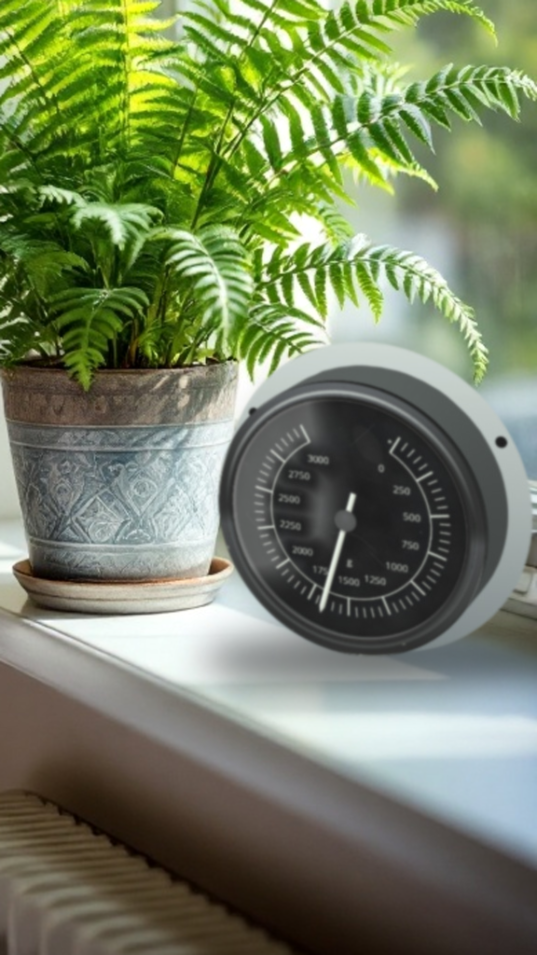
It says 1650 g
